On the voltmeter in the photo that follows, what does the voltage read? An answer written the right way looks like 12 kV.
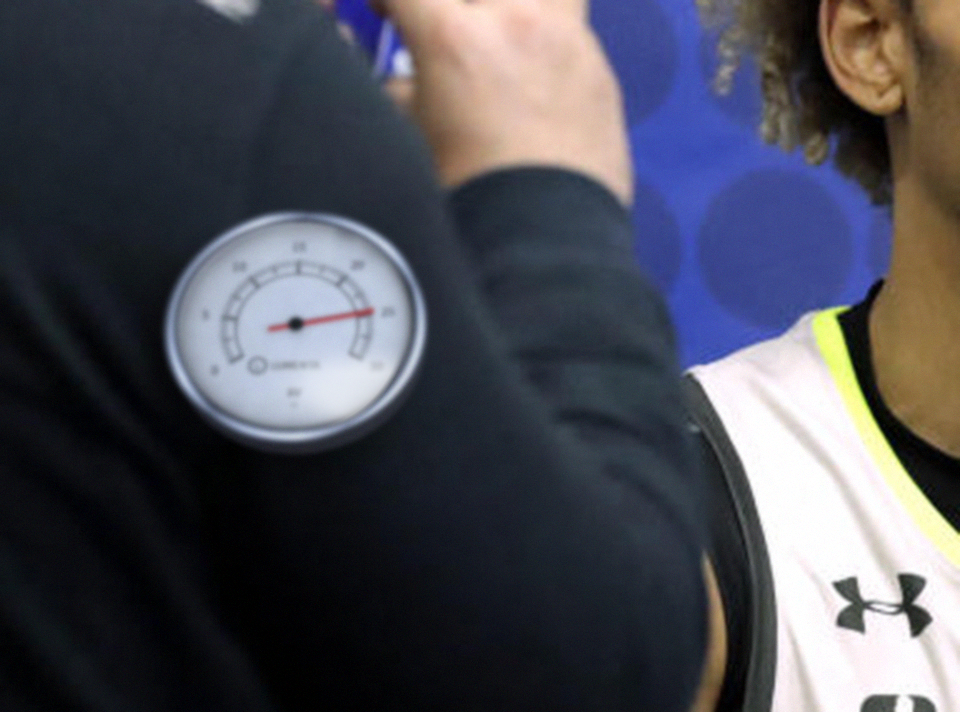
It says 25 kV
